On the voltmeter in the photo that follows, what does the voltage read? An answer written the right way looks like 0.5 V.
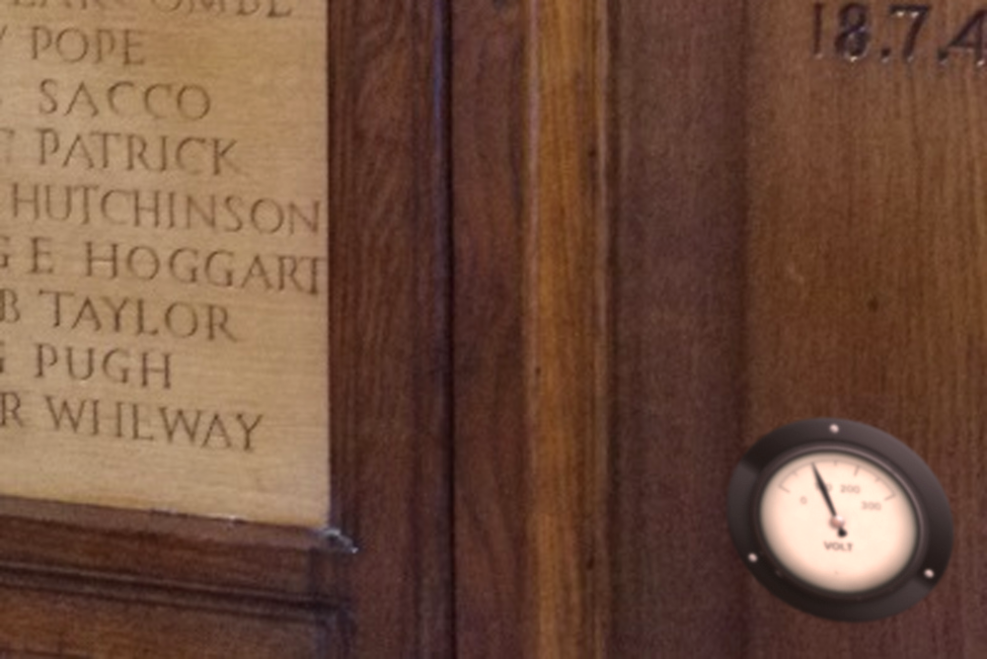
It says 100 V
